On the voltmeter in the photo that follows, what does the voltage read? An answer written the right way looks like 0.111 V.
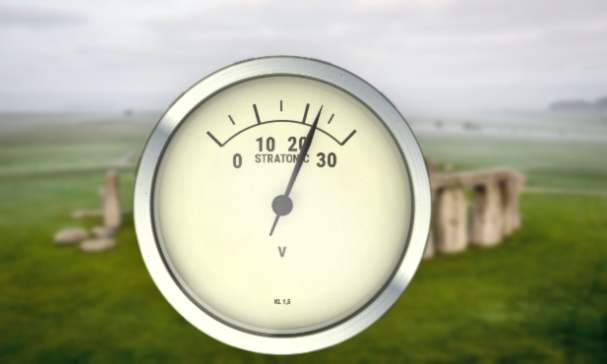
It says 22.5 V
